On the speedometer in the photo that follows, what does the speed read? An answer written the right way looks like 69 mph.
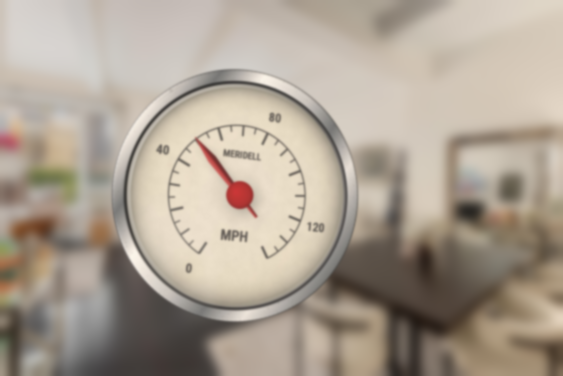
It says 50 mph
